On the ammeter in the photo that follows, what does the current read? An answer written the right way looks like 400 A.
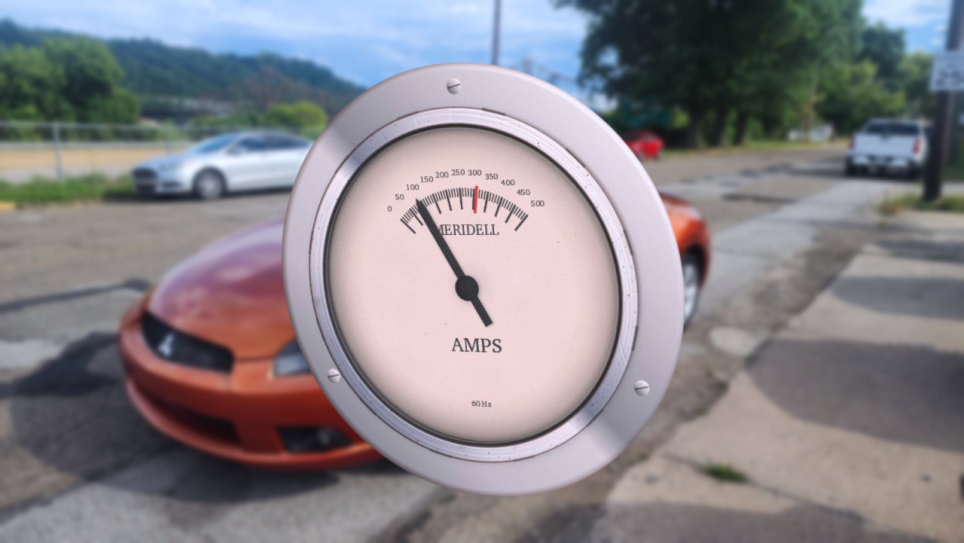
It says 100 A
